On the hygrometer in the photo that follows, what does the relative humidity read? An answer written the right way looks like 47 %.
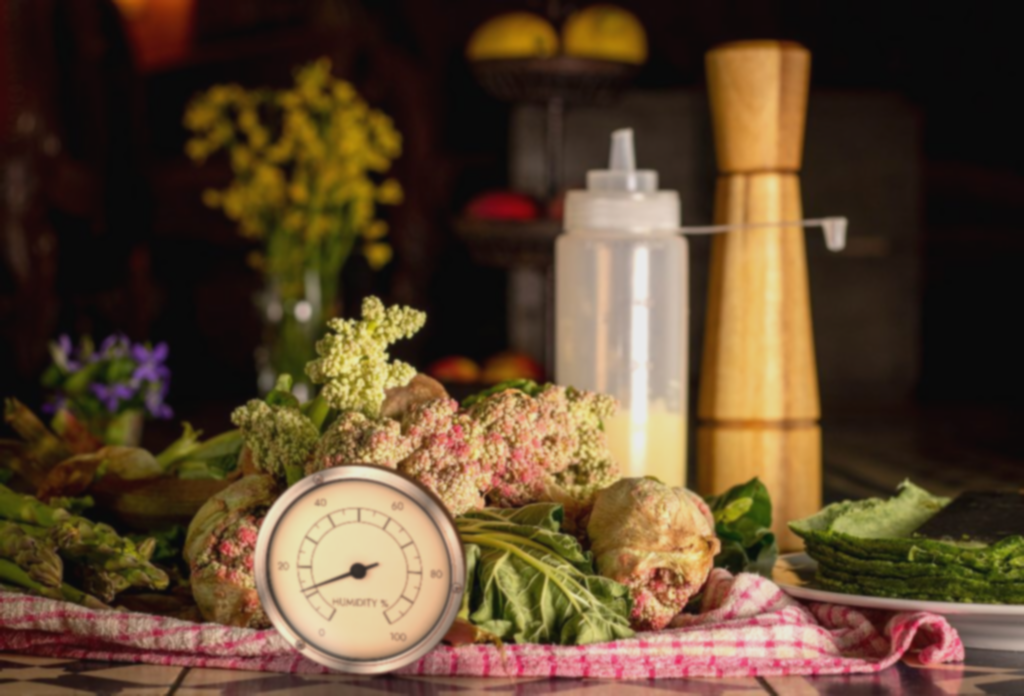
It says 12.5 %
